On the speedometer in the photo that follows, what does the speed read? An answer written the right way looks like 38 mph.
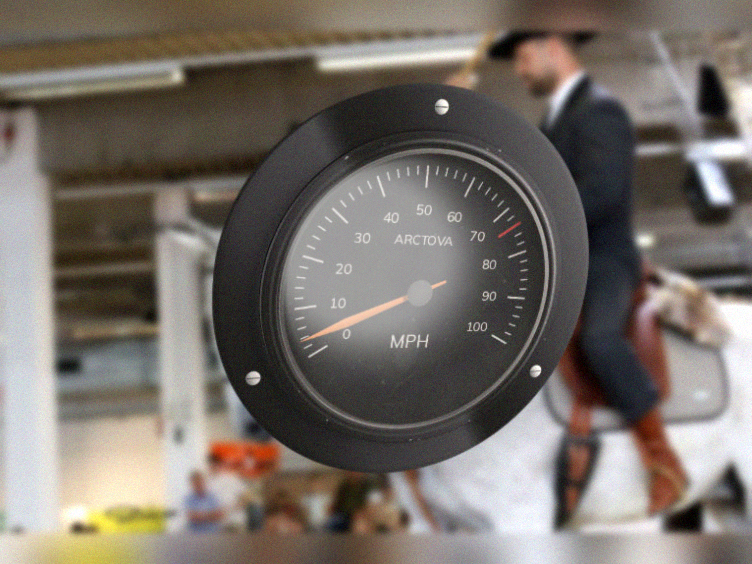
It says 4 mph
